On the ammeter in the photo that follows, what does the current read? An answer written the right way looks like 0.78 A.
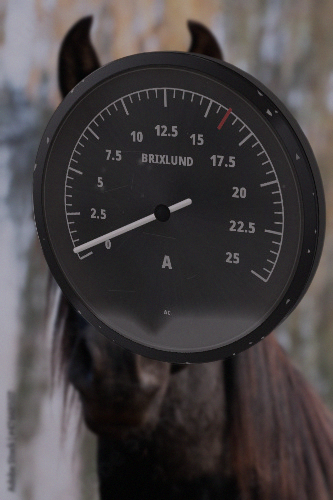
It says 0.5 A
